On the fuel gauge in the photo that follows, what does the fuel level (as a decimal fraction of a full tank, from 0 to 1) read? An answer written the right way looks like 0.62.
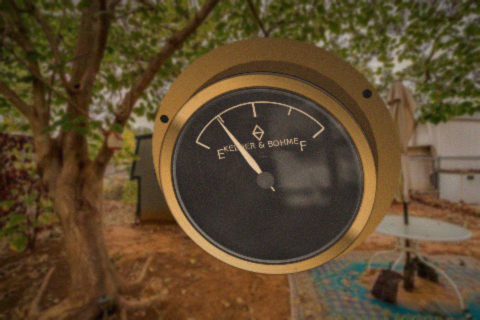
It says 0.25
